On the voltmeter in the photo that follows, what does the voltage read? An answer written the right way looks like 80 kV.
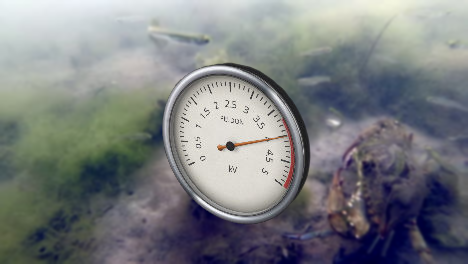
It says 4 kV
